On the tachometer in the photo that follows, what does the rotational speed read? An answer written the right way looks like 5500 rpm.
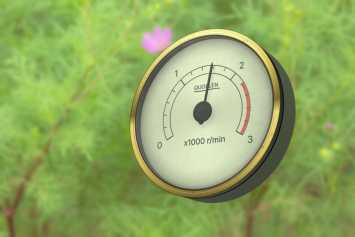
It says 1600 rpm
